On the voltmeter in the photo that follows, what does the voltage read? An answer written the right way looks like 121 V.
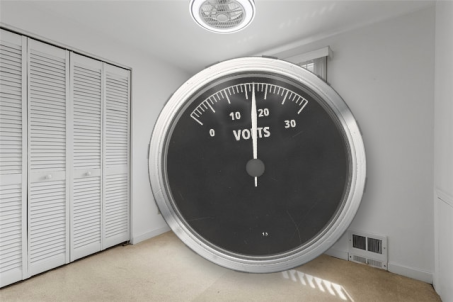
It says 17 V
